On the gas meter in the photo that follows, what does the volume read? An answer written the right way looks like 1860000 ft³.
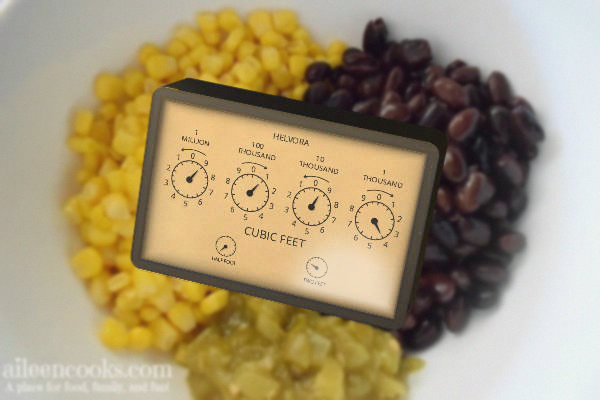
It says 909400 ft³
